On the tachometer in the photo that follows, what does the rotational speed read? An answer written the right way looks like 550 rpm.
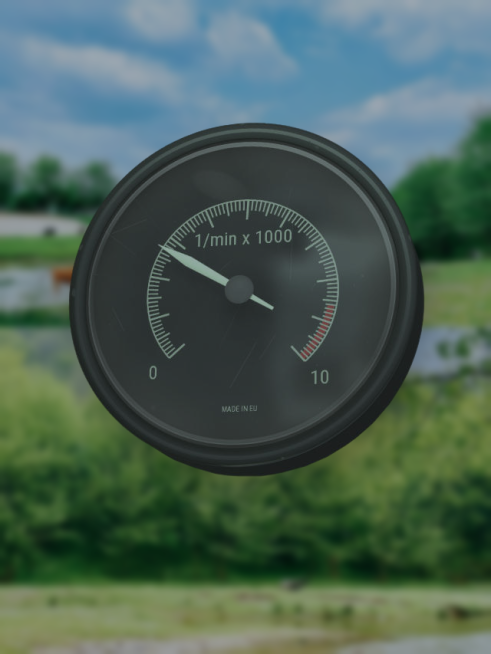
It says 2700 rpm
